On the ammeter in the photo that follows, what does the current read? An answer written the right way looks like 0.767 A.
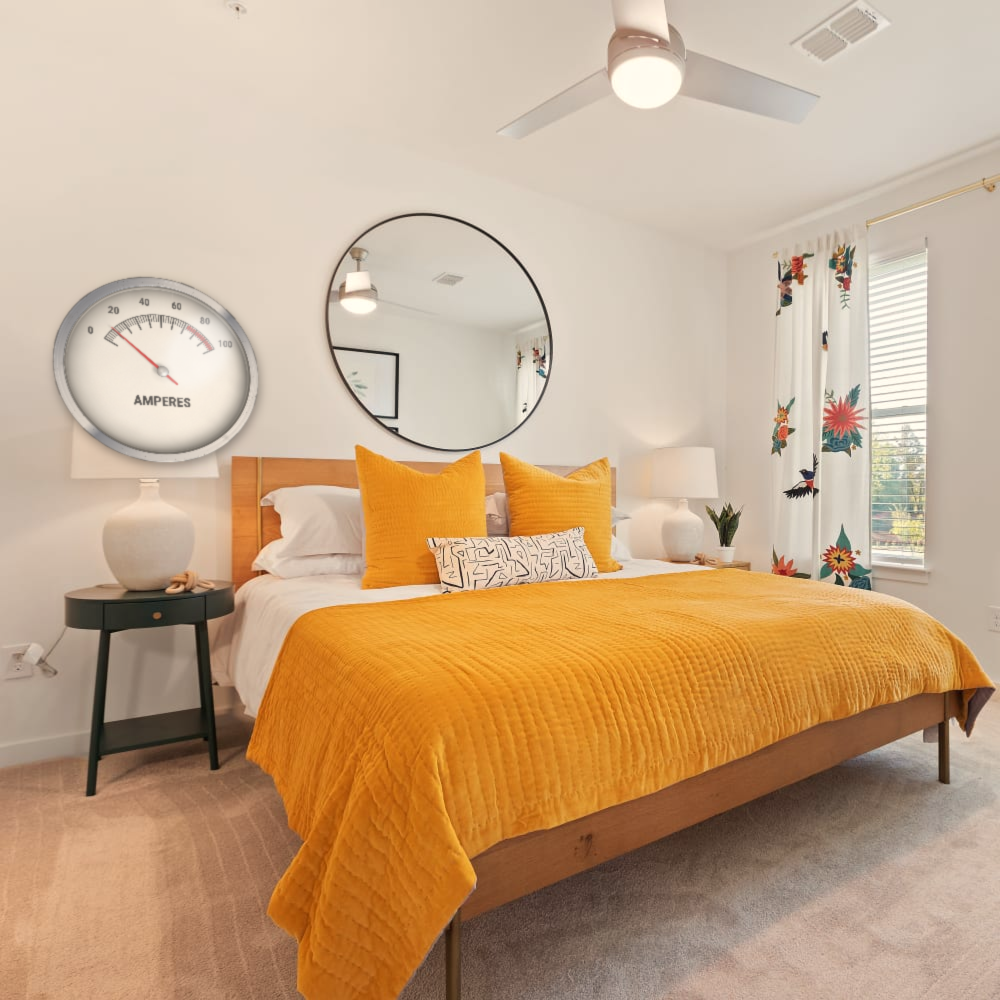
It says 10 A
